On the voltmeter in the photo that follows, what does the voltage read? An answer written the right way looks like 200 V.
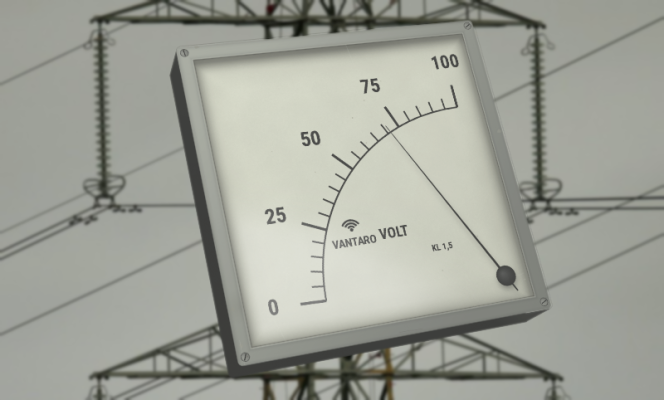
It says 70 V
